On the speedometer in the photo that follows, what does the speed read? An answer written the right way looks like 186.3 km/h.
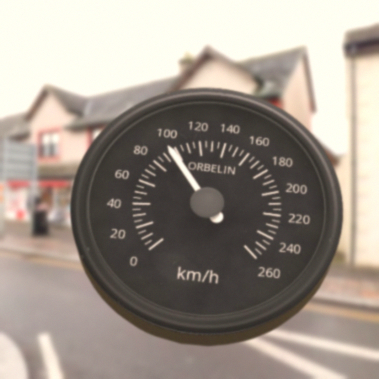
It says 95 km/h
